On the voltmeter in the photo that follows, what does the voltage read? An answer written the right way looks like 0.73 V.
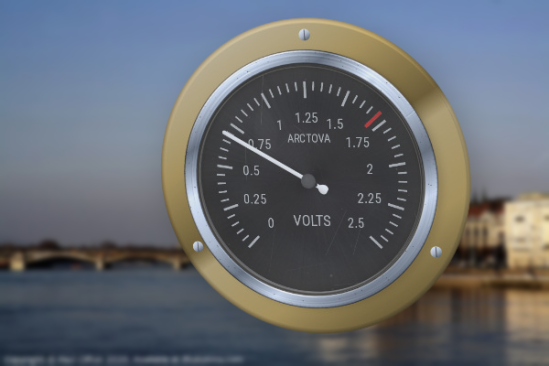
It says 0.7 V
